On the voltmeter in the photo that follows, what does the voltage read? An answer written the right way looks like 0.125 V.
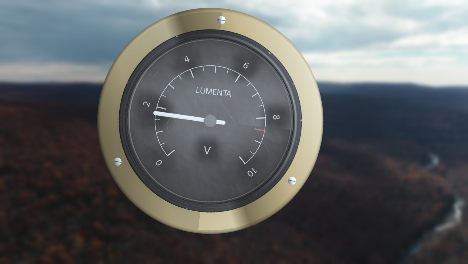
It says 1.75 V
